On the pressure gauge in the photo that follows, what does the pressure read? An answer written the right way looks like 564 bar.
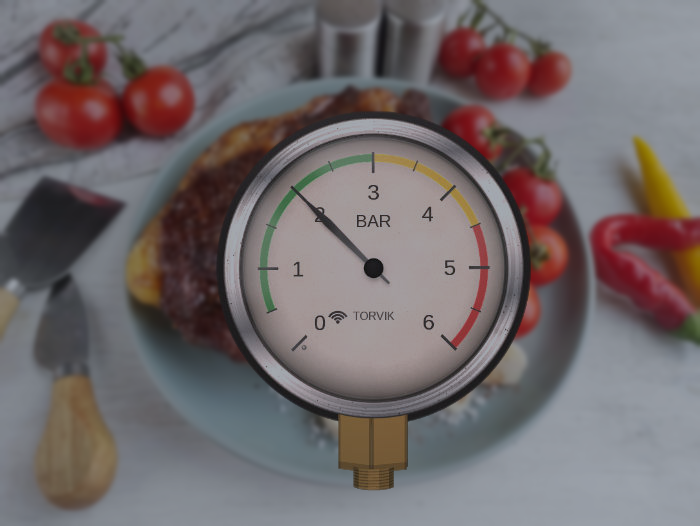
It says 2 bar
